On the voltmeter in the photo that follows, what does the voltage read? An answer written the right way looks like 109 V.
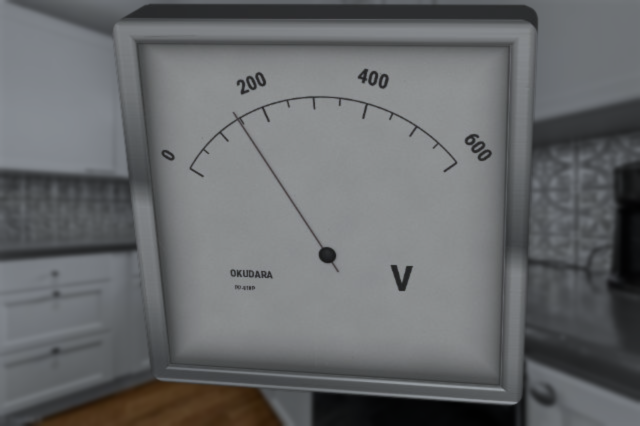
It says 150 V
